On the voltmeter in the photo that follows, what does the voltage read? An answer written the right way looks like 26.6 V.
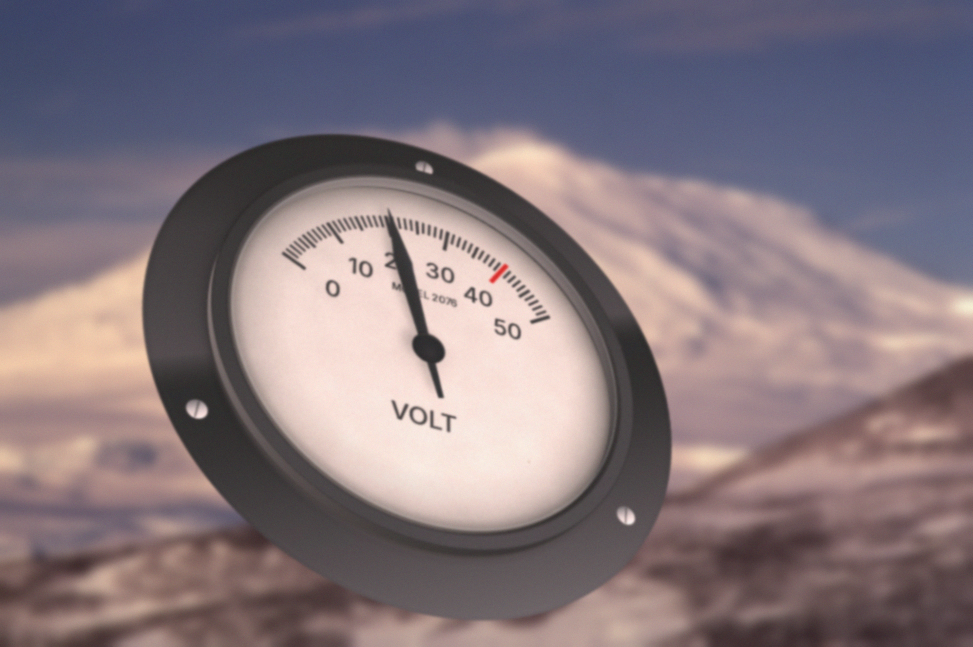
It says 20 V
